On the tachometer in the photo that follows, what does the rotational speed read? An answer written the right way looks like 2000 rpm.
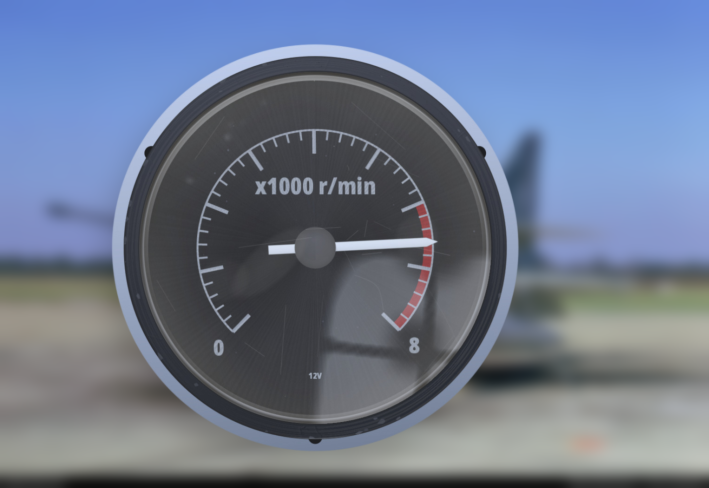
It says 6600 rpm
